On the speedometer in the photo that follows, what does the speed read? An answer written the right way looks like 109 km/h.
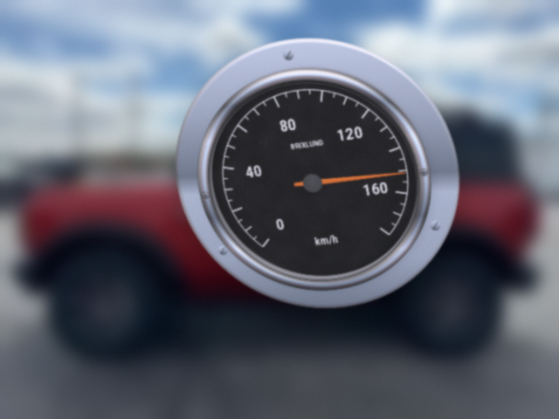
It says 150 km/h
